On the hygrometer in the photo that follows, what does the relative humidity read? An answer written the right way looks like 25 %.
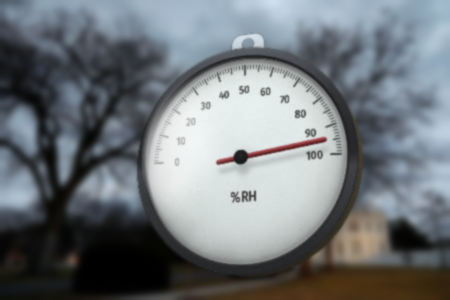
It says 95 %
